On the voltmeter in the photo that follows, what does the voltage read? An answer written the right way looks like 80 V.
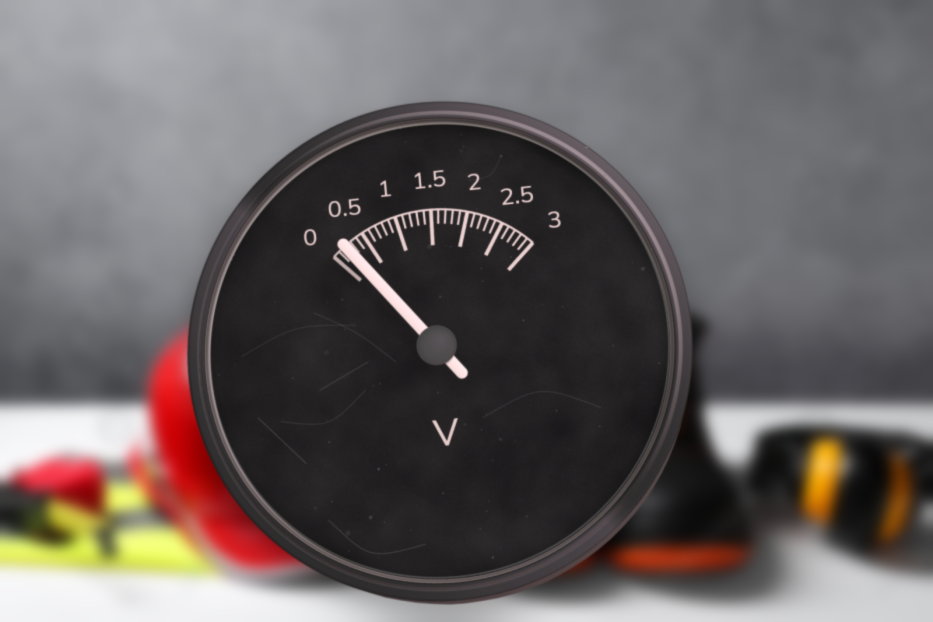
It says 0.2 V
